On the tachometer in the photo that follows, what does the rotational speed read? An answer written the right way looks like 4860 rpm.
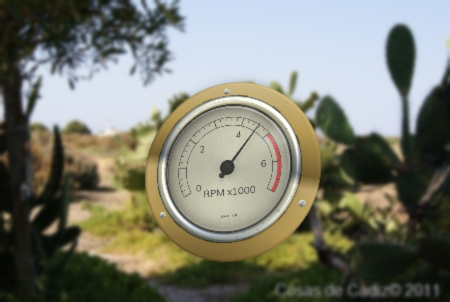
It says 4600 rpm
